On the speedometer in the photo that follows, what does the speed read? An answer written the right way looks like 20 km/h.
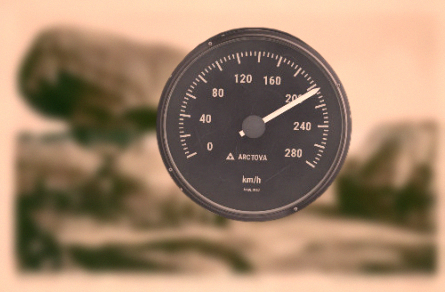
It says 204 km/h
